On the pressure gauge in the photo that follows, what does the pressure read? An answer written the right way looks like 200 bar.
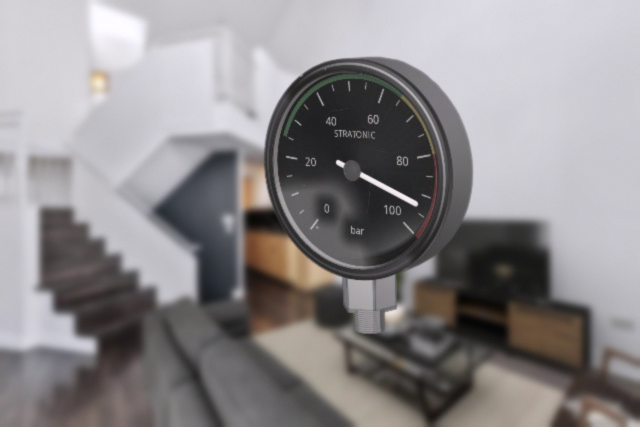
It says 92.5 bar
